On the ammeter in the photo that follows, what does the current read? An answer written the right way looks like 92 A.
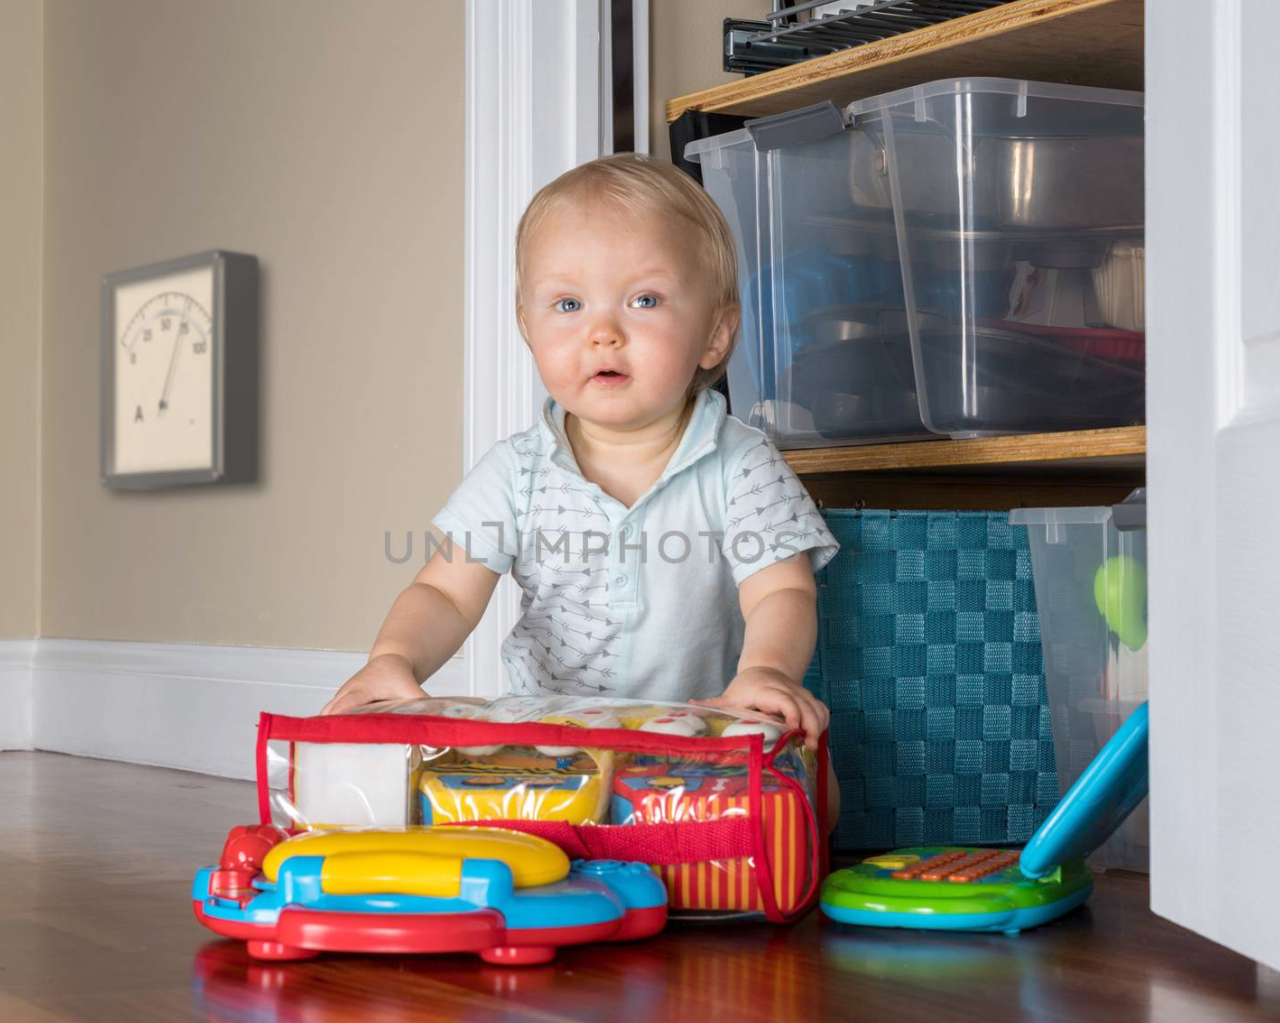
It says 75 A
